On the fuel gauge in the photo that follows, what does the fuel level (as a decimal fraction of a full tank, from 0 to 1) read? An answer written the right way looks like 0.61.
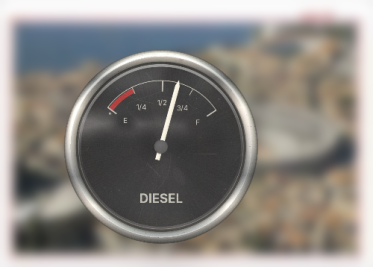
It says 0.625
